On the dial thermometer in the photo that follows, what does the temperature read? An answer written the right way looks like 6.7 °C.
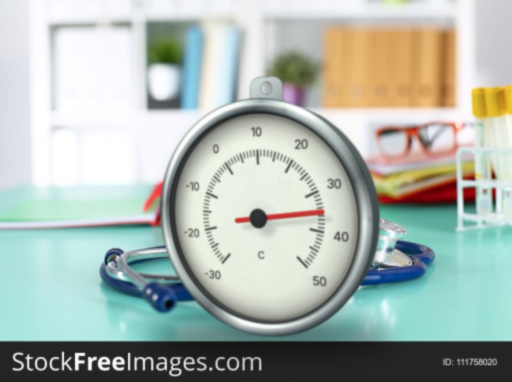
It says 35 °C
